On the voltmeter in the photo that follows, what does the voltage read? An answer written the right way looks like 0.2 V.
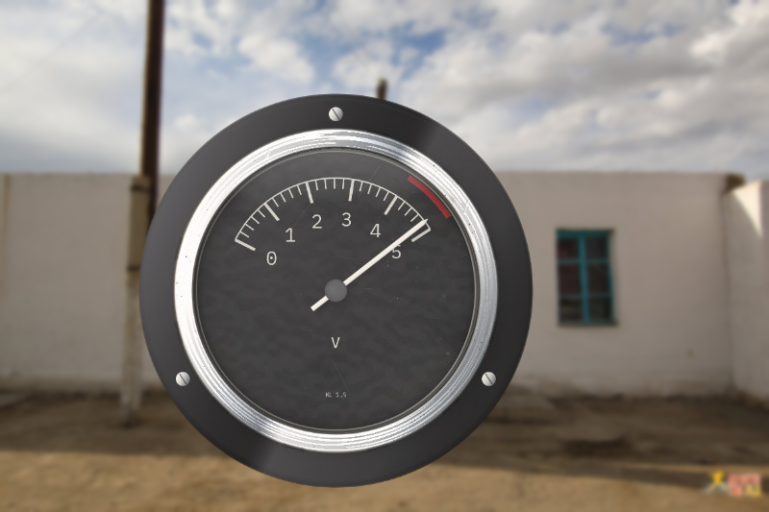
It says 4.8 V
